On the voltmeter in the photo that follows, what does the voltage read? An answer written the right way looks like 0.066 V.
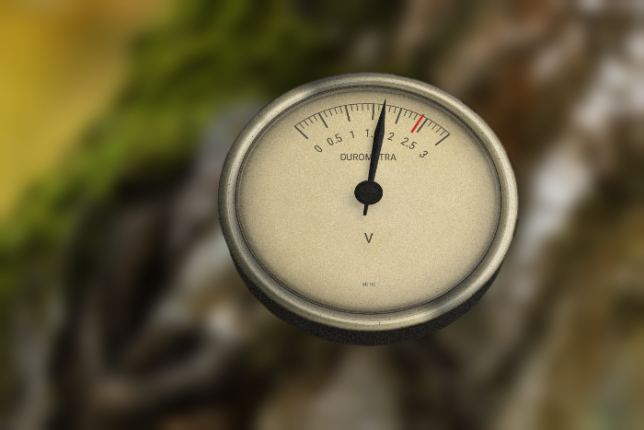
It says 1.7 V
